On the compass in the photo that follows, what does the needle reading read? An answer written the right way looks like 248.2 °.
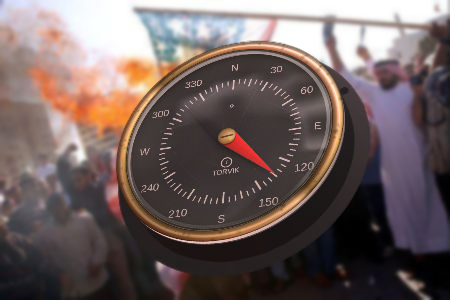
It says 135 °
